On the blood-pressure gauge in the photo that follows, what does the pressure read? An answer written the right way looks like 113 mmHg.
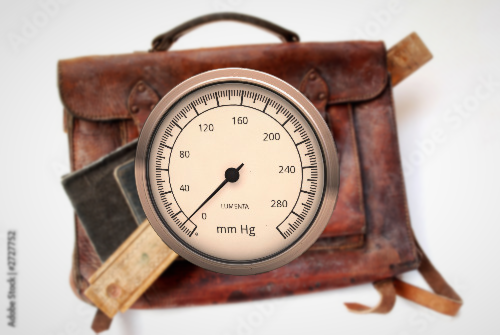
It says 10 mmHg
